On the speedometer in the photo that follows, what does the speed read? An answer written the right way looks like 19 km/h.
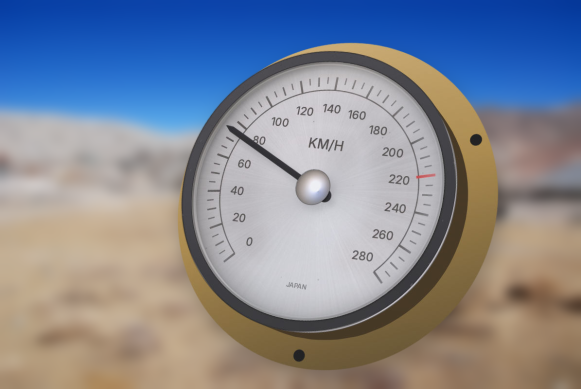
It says 75 km/h
